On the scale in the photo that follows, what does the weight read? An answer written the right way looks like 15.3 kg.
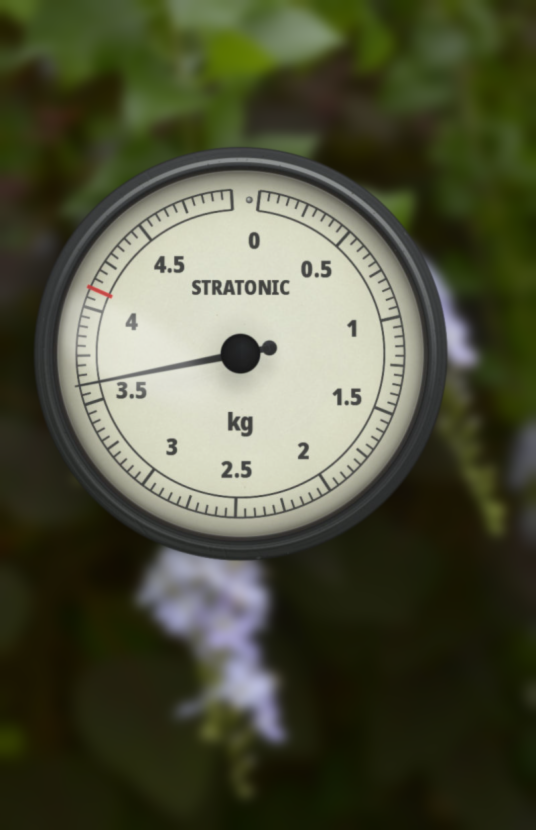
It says 3.6 kg
